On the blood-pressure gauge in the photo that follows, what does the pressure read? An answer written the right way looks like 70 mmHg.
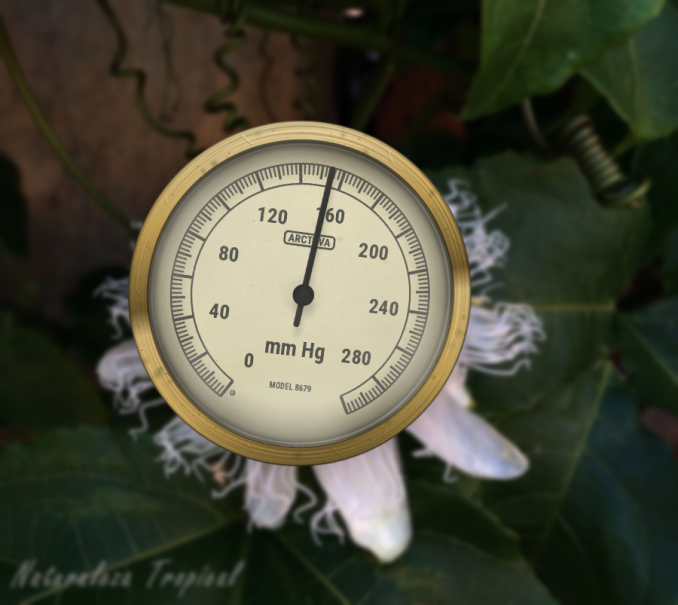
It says 154 mmHg
